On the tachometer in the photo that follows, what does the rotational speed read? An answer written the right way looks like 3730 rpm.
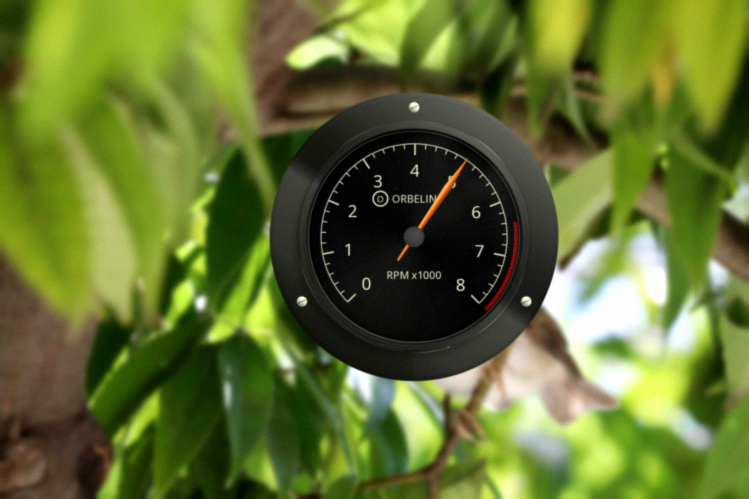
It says 5000 rpm
